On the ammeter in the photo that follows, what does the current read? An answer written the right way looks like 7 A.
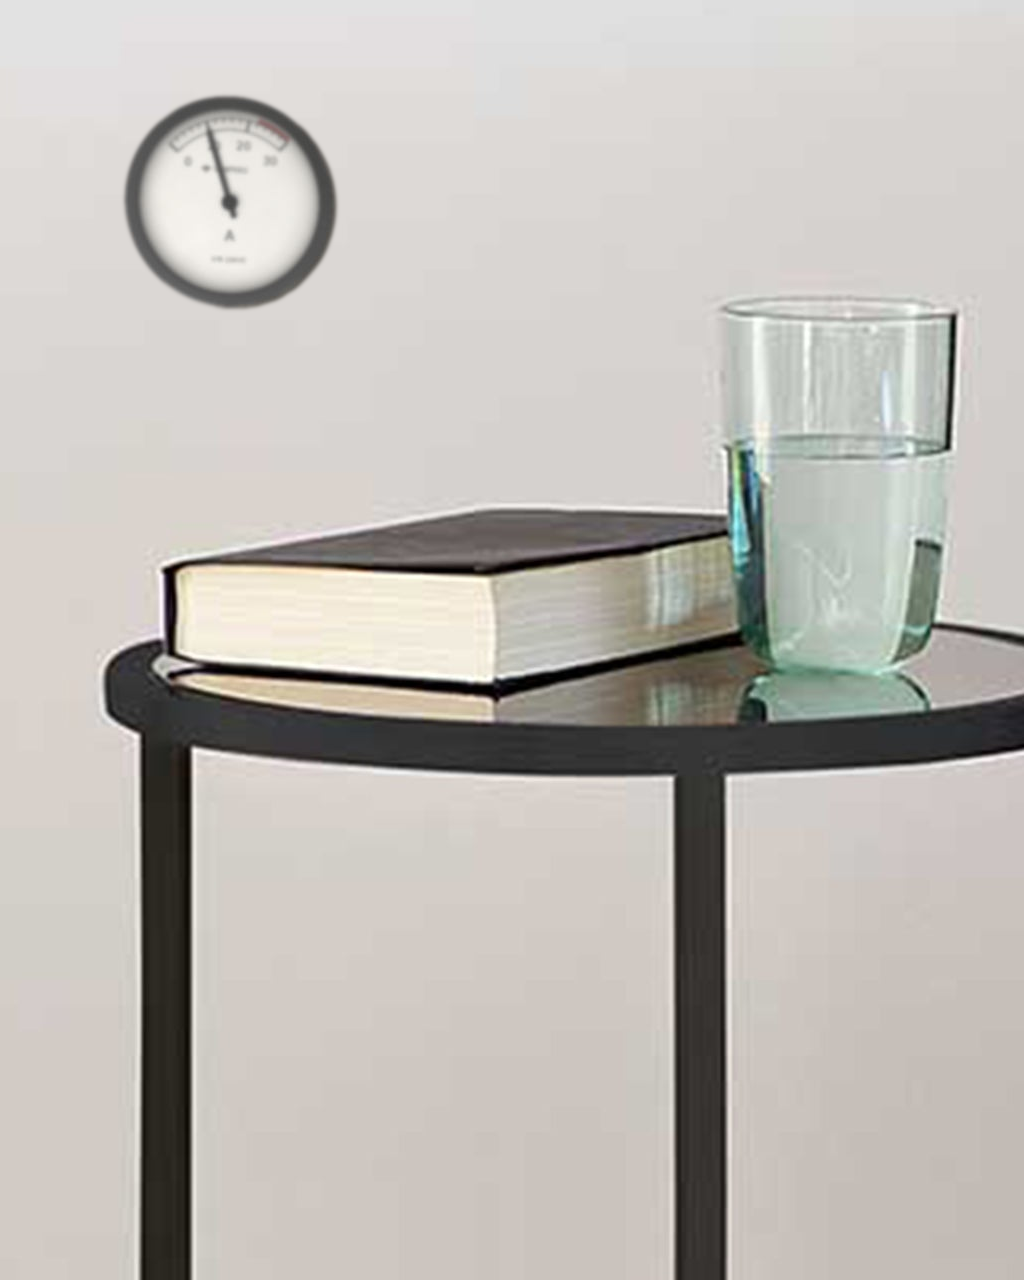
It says 10 A
